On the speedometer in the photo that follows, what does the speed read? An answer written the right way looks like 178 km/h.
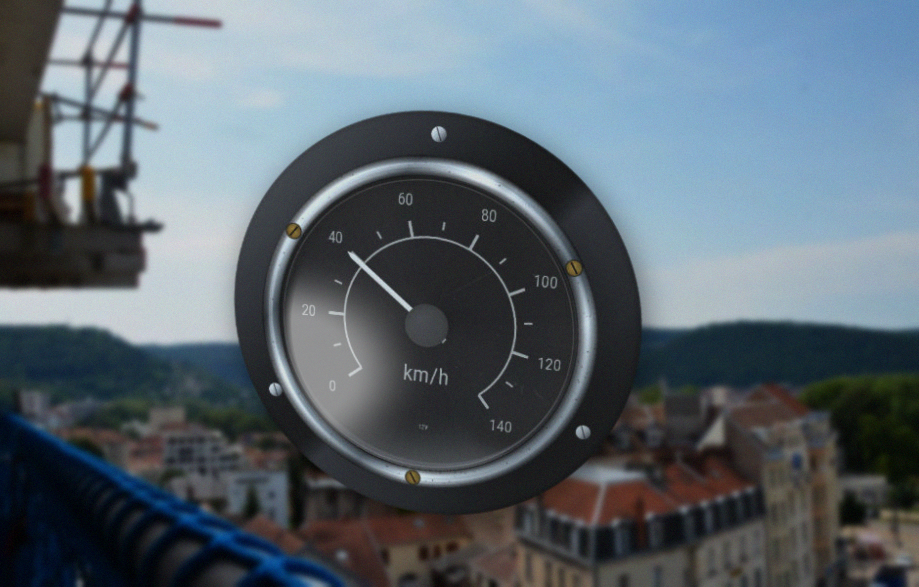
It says 40 km/h
